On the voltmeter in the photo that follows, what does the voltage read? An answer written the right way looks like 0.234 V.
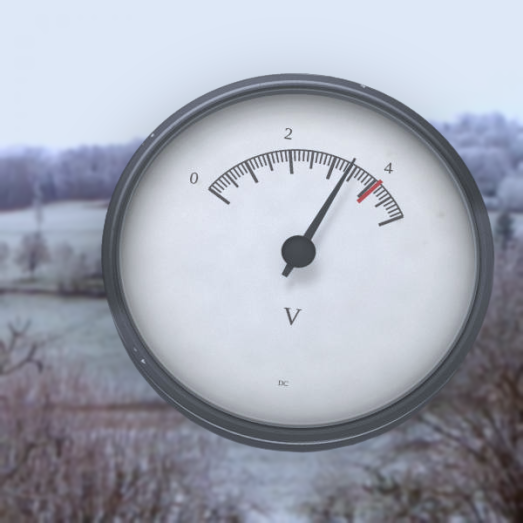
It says 3.4 V
